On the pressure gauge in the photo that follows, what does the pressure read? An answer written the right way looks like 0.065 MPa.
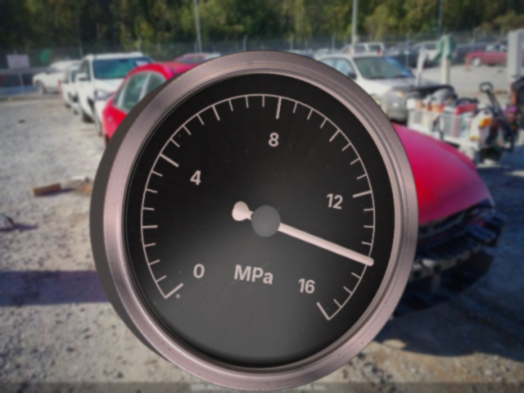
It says 14 MPa
